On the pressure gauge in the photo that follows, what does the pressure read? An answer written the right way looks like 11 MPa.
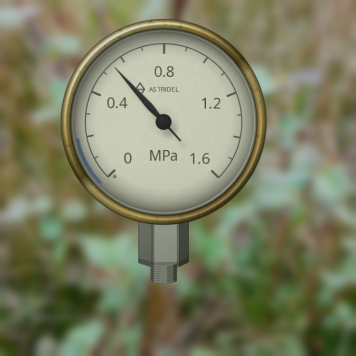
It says 0.55 MPa
